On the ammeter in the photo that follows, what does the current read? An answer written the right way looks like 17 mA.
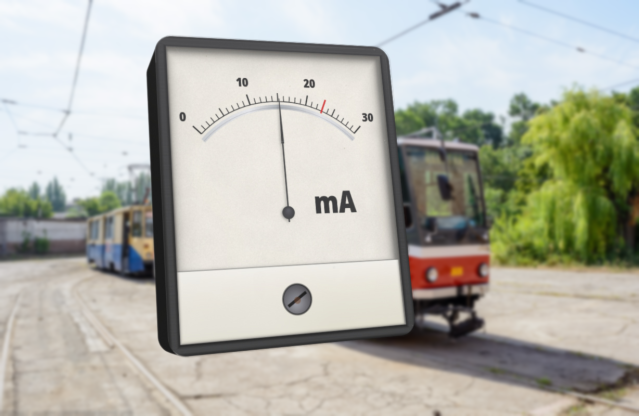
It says 15 mA
